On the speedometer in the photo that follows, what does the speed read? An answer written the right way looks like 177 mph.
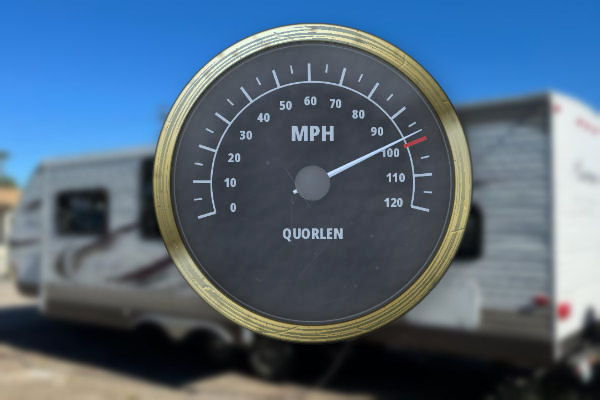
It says 97.5 mph
